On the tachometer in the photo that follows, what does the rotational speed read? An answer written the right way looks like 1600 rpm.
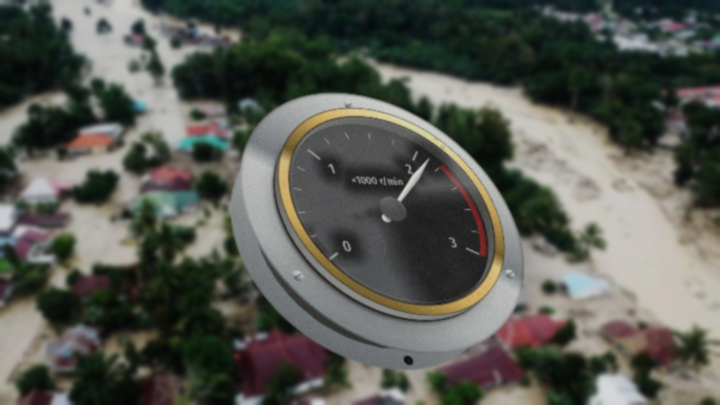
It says 2100 rpm
